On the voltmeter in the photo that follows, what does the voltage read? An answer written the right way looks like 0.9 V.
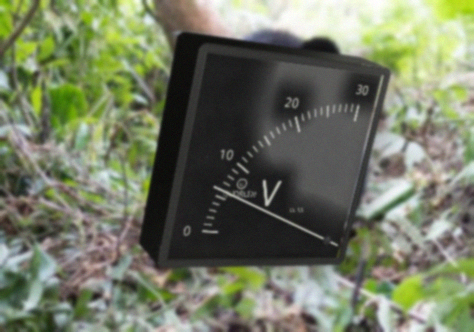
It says 6 V
